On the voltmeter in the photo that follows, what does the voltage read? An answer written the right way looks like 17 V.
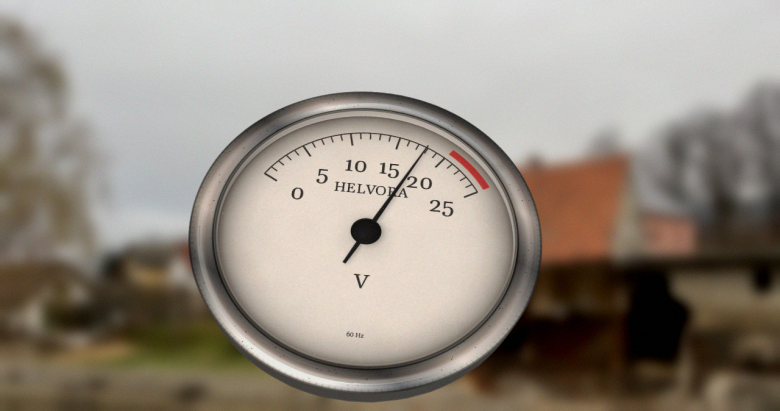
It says 18 V
